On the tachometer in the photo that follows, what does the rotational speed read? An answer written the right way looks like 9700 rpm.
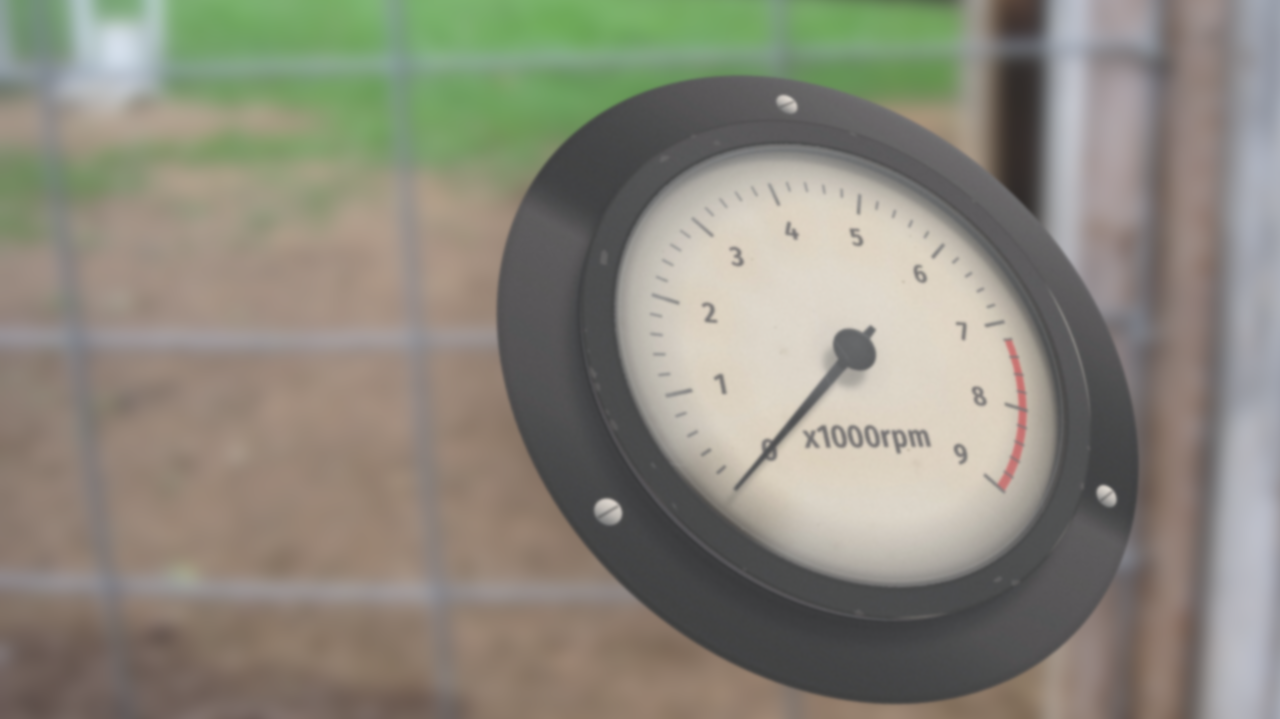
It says 0 rpm
